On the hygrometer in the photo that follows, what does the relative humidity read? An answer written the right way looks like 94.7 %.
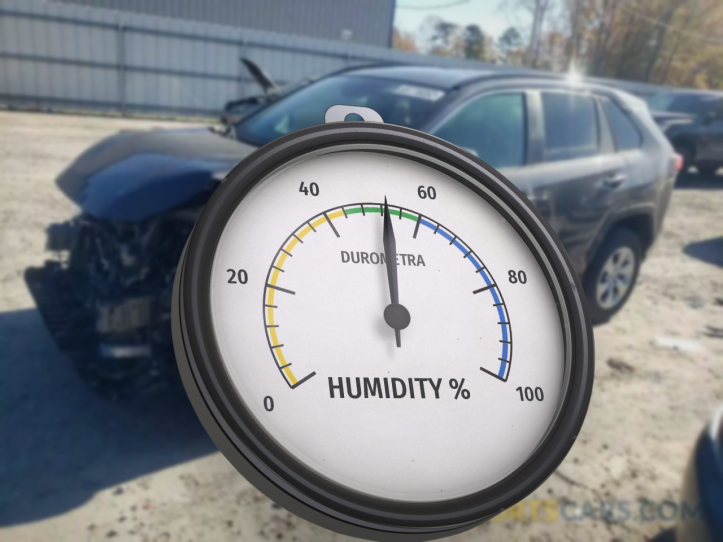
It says 52 %
